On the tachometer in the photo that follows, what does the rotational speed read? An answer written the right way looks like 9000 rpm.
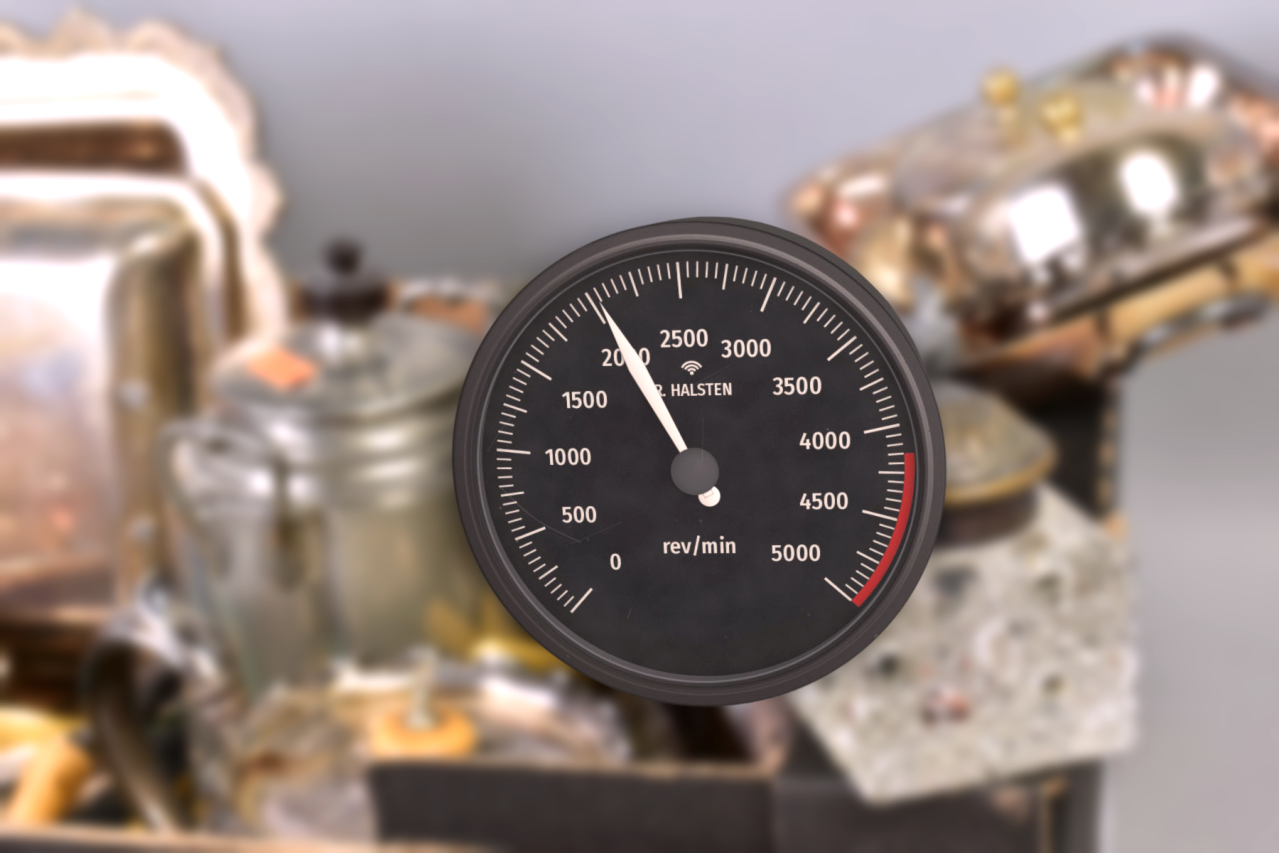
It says 2050 rpm
